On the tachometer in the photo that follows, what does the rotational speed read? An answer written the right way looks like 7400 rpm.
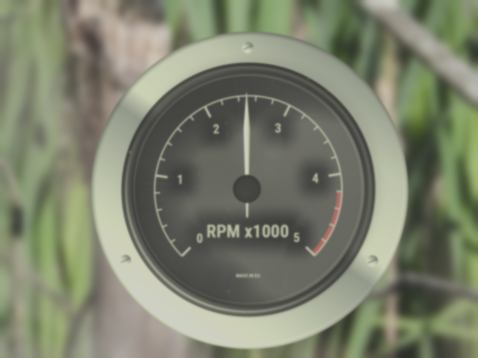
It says 2500 rpm
